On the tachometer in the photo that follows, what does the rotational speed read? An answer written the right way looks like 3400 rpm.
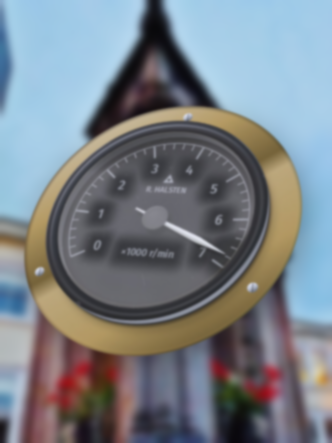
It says 6800 rpm
